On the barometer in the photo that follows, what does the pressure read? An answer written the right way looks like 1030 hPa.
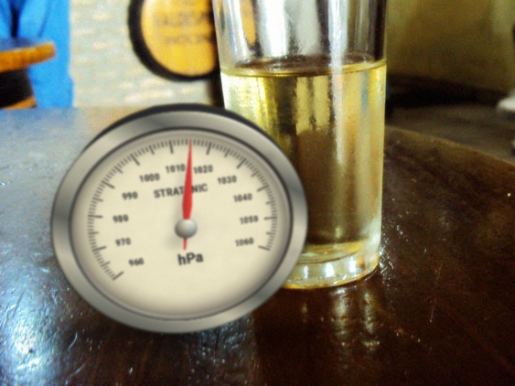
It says 1015 hPa
